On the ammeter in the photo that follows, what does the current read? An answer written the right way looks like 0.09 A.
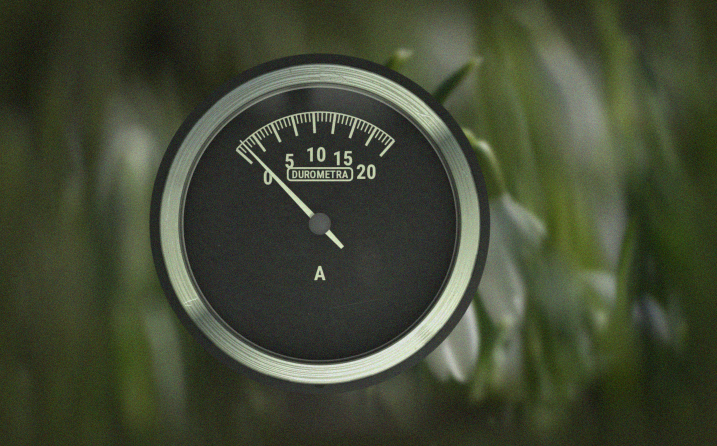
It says 1 A
